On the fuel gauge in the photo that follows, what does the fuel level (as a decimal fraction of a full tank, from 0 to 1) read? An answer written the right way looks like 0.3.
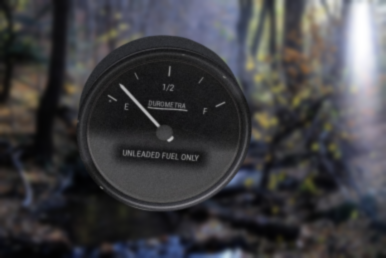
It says 0.125
